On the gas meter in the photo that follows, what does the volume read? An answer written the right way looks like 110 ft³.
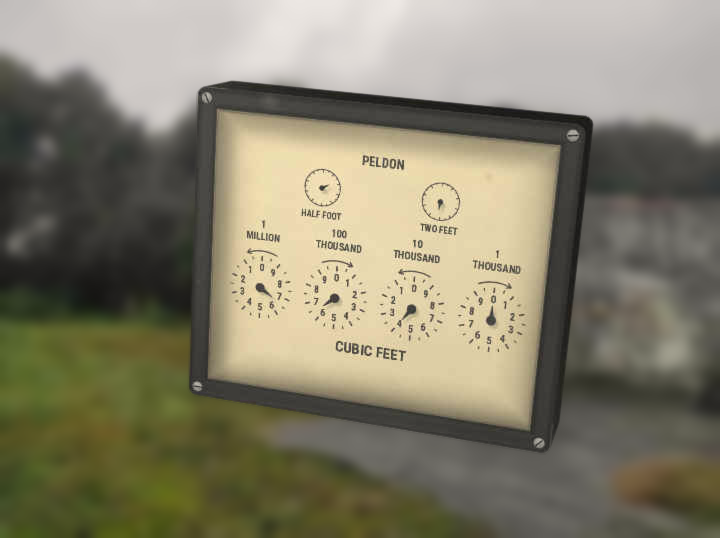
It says 664000 ft³
